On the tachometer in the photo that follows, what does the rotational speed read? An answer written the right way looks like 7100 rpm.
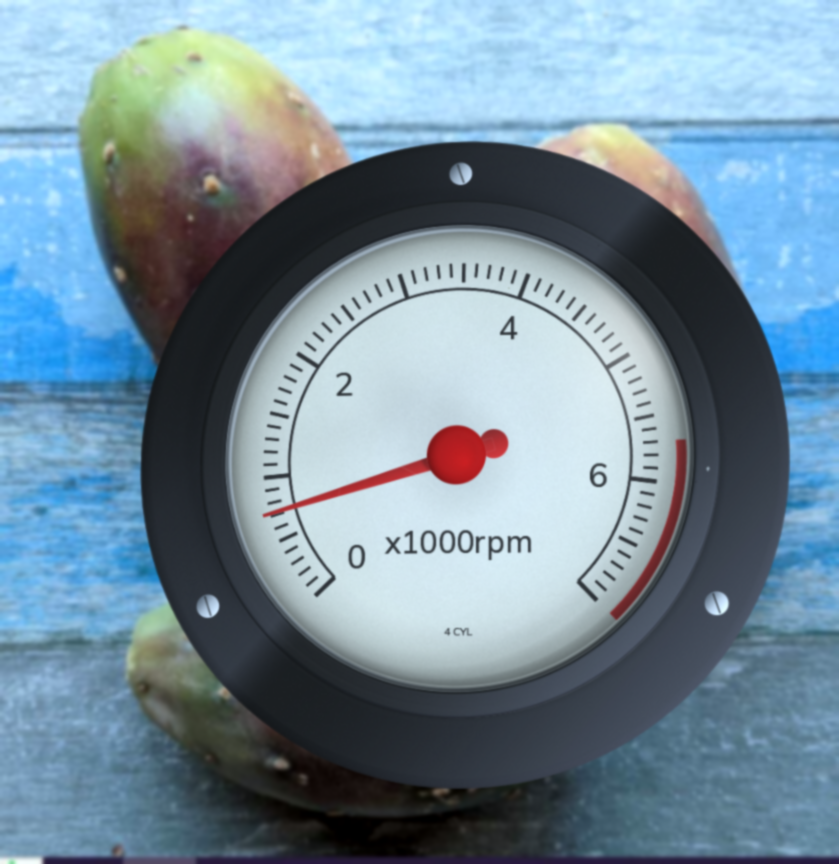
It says 700 rpm
